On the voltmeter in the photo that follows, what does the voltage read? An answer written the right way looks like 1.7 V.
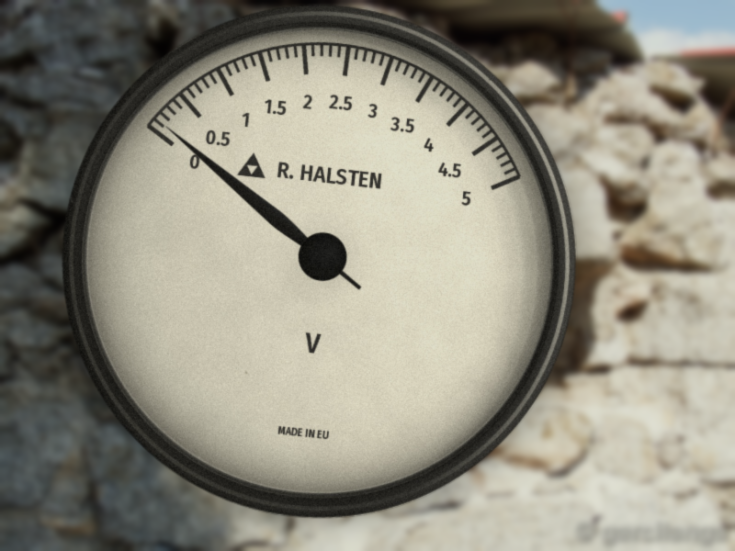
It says 0.1 V
